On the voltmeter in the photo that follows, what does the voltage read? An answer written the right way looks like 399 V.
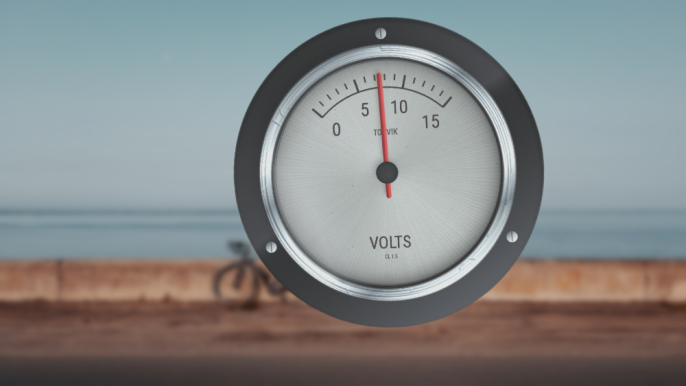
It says 7.5 V
